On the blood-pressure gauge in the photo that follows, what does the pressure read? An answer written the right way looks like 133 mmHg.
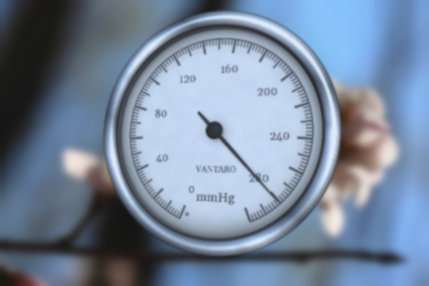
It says 280 mmHg
